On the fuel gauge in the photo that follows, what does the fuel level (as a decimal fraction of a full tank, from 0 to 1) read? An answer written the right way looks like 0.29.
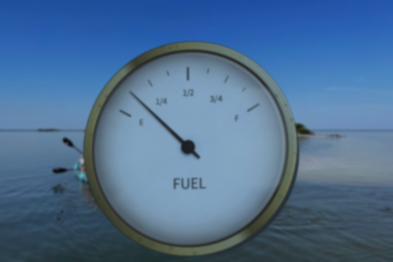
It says 0.125
